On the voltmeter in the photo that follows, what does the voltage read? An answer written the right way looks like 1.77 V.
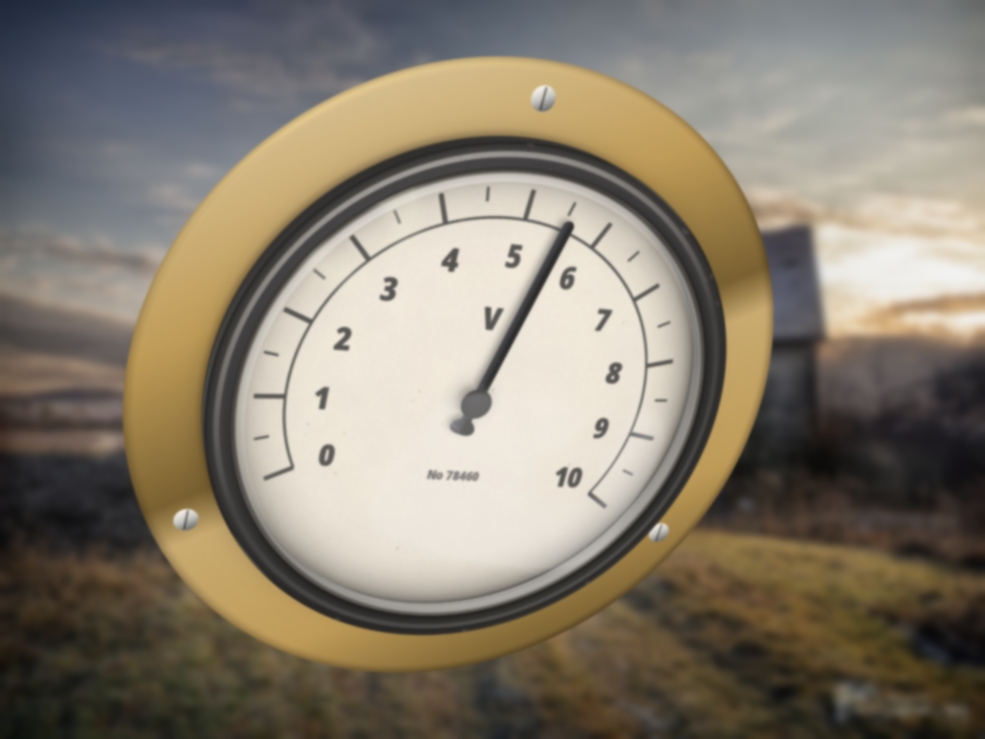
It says 5.5 V
